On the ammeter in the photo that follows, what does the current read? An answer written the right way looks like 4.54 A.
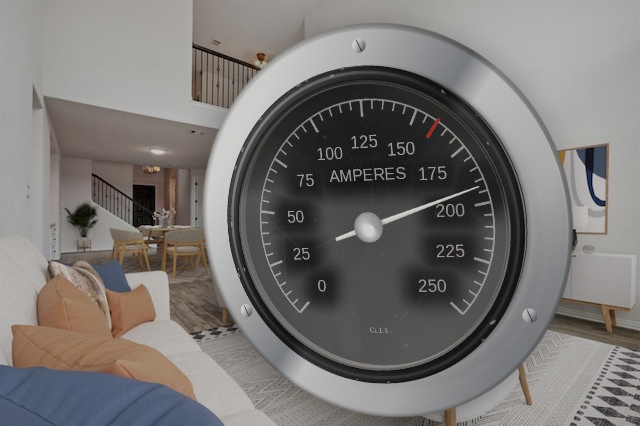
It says 192.5 A
